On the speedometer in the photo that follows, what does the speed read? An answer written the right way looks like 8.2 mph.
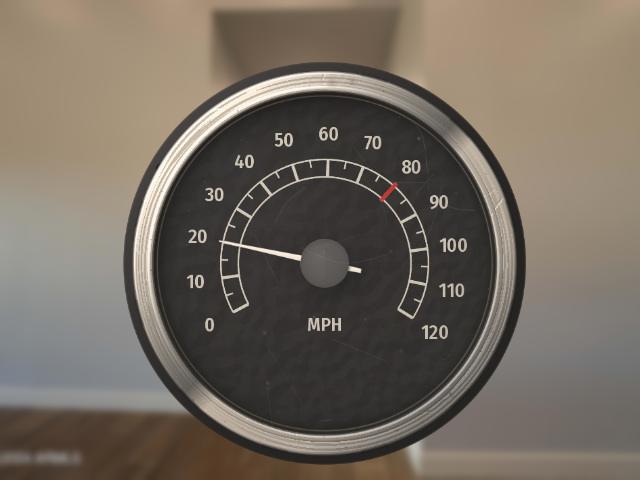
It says 20 mph
